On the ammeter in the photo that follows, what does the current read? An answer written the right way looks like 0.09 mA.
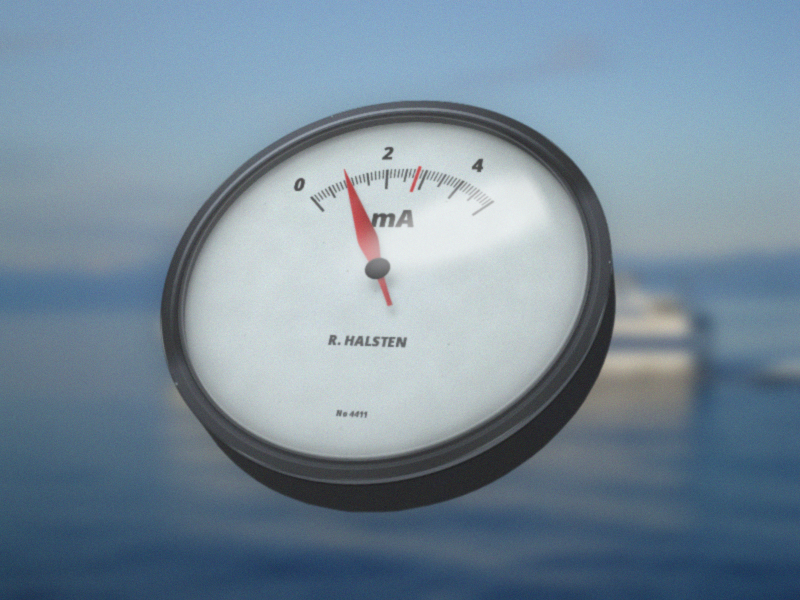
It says 1 mA
